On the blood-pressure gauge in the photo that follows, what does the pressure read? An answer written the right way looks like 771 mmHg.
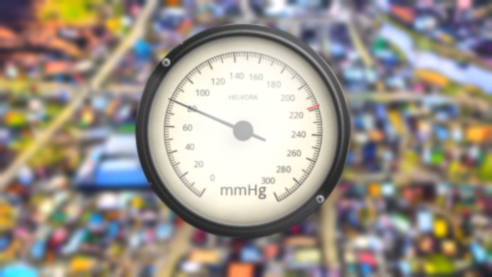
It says 80 mmHg
